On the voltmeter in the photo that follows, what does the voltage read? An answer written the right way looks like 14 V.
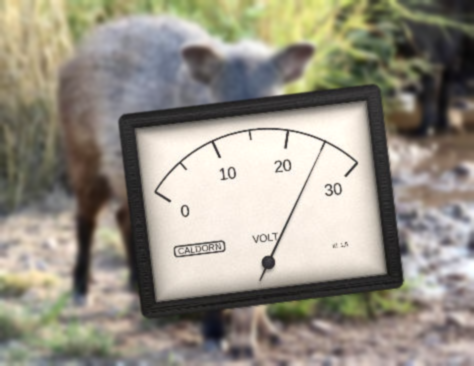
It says 25 V
